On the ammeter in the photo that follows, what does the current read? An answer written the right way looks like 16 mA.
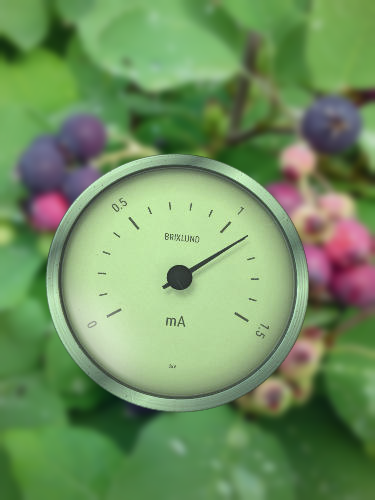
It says 1.1 mA
